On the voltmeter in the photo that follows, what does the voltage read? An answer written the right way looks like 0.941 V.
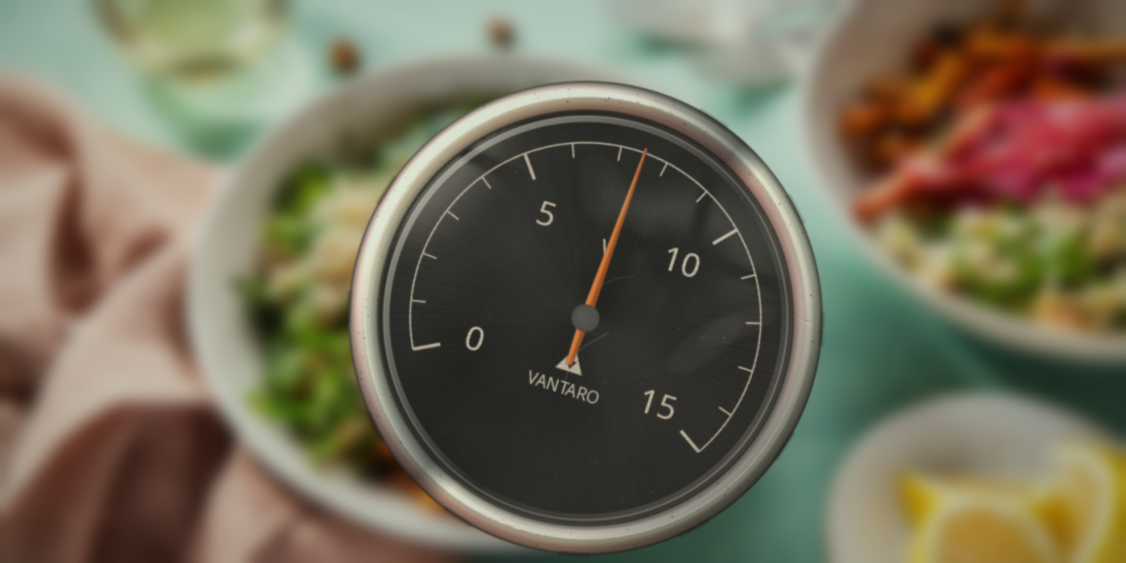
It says 7.5 V
